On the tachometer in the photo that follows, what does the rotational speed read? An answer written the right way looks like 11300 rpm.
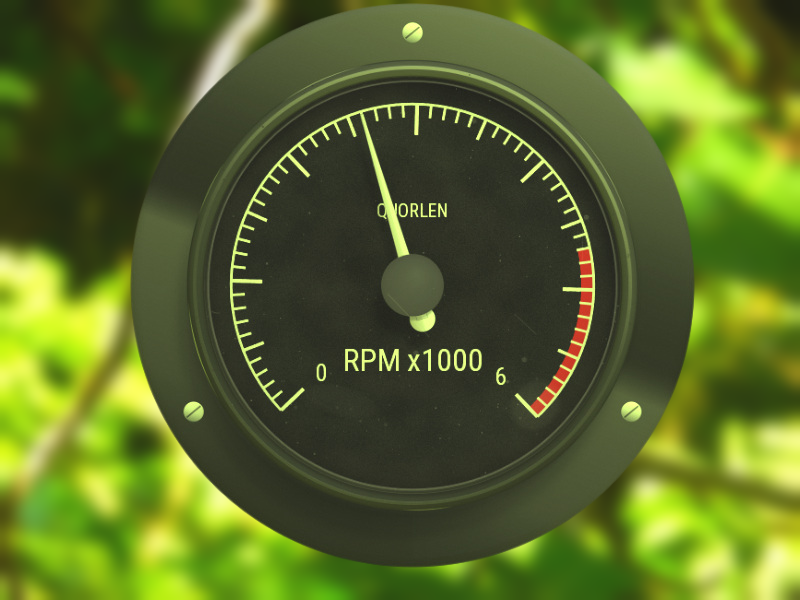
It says 2600 rpm
